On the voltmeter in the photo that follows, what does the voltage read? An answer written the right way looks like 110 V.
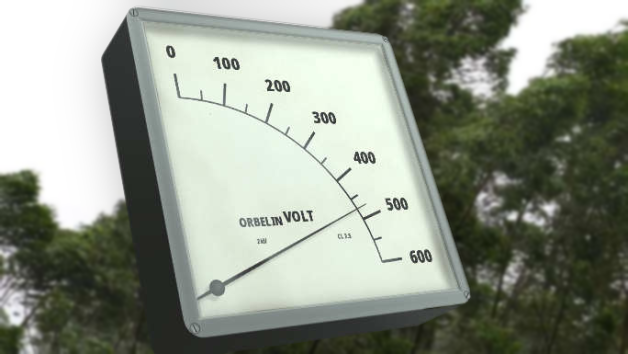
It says 475 V
